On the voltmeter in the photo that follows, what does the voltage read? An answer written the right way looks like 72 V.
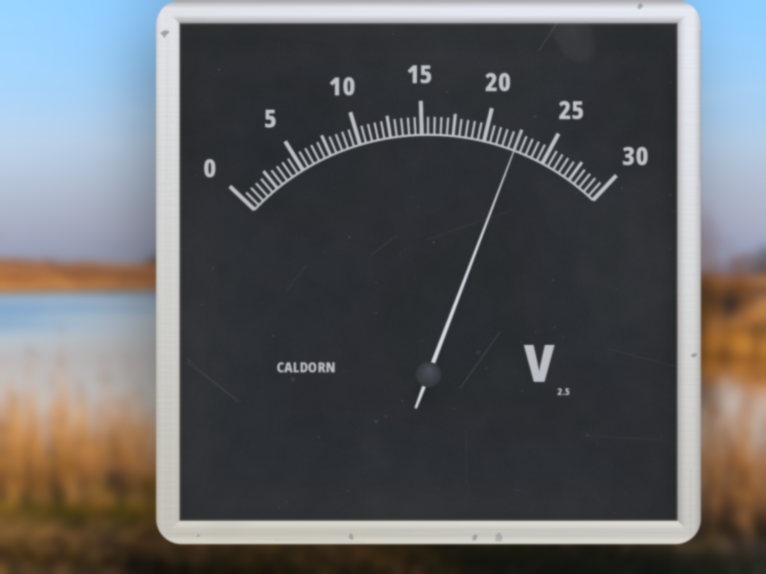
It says 22.5 V
